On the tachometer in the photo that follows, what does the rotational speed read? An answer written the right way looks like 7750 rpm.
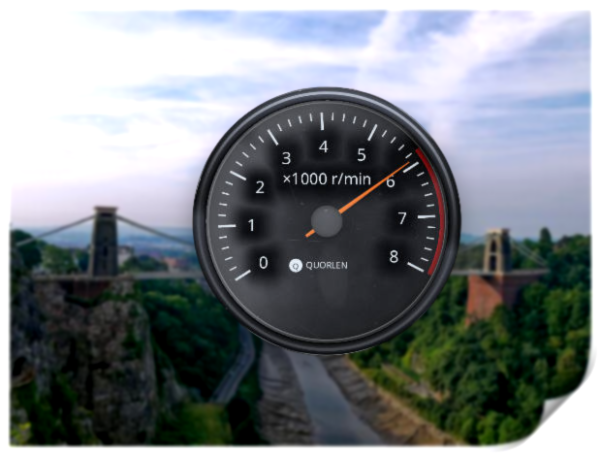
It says 5900 rpm
